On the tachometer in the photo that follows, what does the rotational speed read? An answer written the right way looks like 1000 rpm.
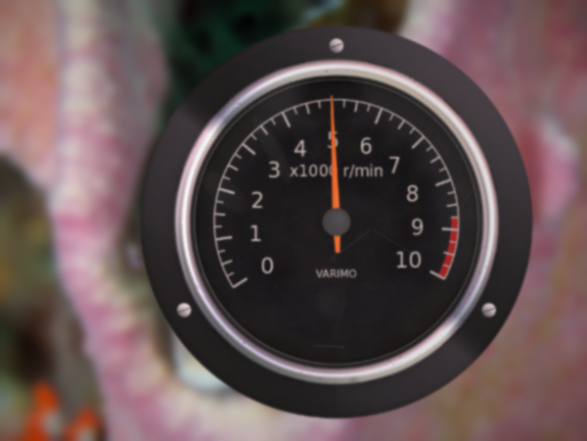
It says 5000 rpm
